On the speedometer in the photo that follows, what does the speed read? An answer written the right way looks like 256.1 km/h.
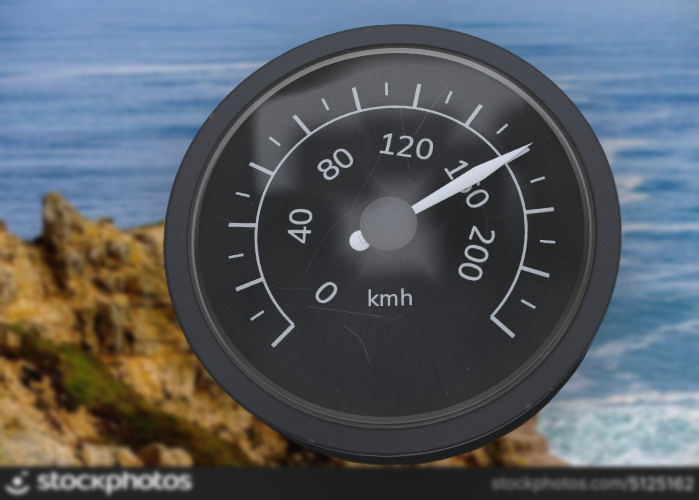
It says 160 km/h
